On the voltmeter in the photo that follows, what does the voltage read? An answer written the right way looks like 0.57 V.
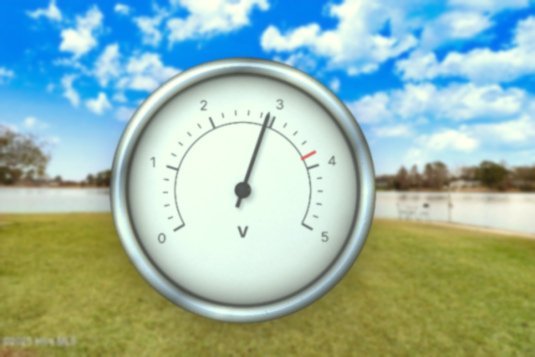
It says 2.9 V
